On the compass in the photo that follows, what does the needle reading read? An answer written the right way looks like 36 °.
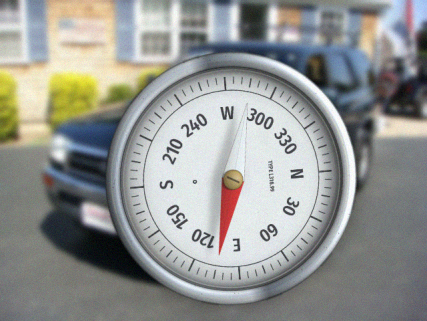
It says 105 °
